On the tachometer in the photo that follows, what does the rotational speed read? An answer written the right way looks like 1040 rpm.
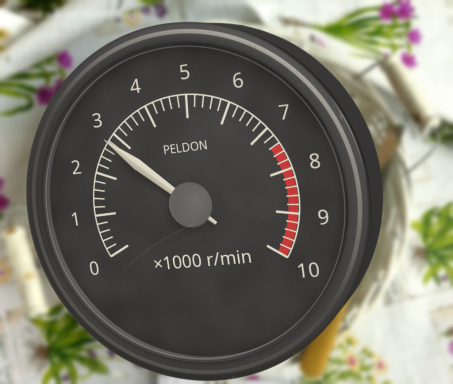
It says 2800 rpm
